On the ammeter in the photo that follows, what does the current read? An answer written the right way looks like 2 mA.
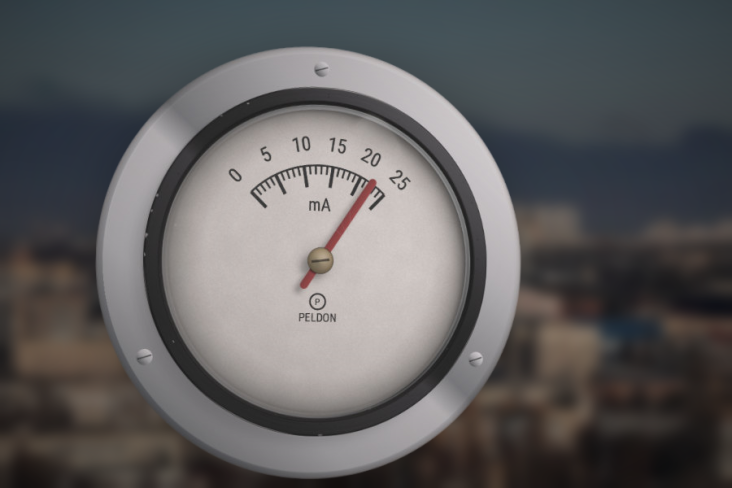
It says 22 mA
